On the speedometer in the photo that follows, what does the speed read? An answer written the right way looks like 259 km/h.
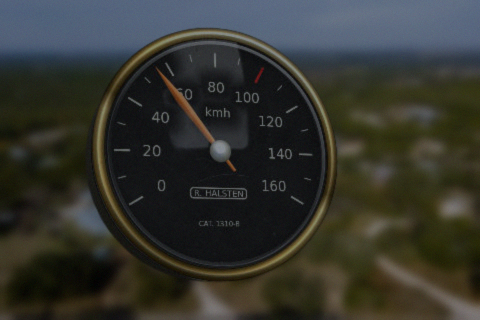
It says 55 km/h
